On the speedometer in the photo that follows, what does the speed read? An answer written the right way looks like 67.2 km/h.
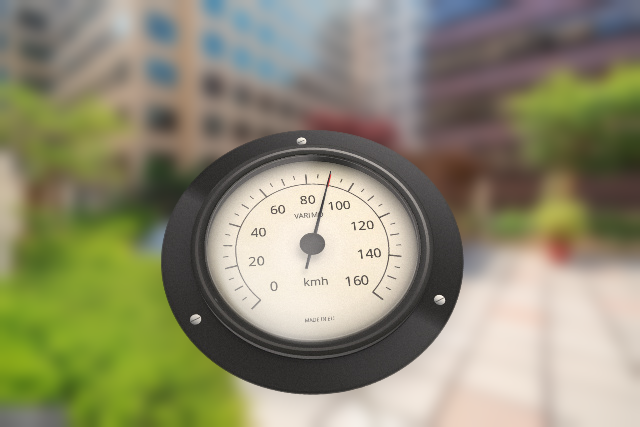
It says 90 km/h
